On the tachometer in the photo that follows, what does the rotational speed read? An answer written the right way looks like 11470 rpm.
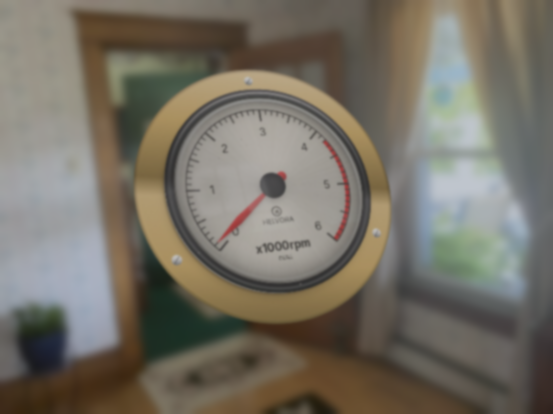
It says 100 rpm
